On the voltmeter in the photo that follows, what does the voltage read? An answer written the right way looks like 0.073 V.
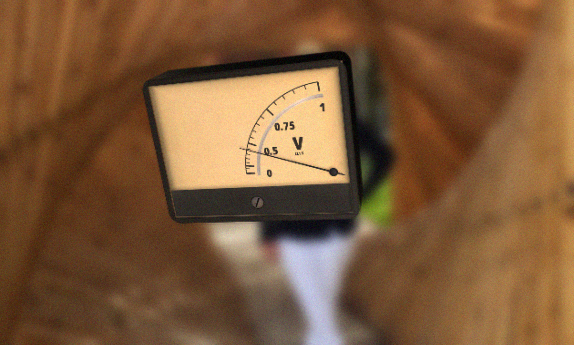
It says 0.45 V
